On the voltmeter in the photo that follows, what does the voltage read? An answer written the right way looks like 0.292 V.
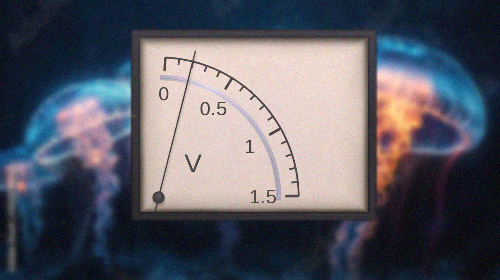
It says 0.2 V
